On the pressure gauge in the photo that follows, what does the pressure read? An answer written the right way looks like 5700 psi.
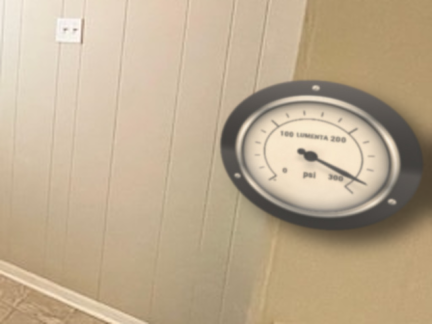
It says 280 psi
